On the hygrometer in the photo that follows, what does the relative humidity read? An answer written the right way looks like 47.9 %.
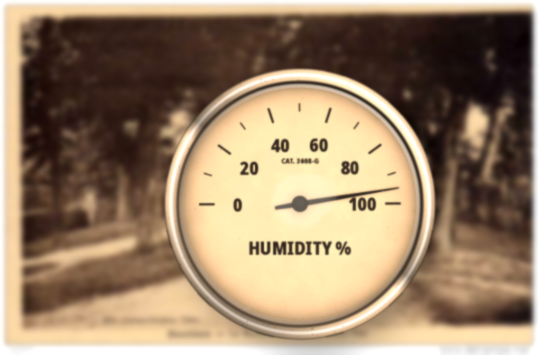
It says 95 %
